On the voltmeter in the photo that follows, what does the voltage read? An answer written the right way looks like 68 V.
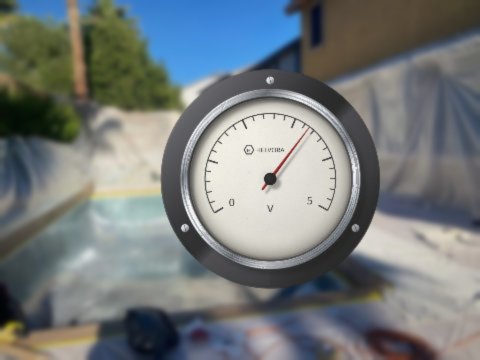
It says 3.3 V
